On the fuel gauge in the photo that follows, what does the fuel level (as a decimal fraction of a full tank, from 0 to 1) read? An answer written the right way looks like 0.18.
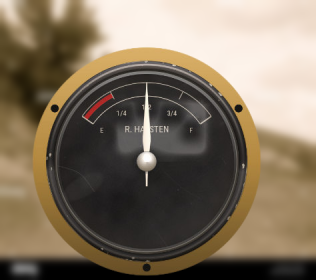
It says 0.5
